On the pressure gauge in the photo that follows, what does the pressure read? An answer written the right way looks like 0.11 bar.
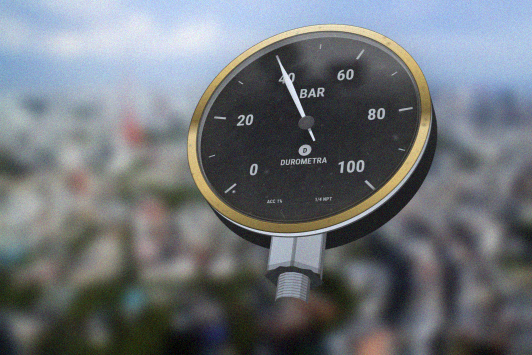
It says 40 bar
